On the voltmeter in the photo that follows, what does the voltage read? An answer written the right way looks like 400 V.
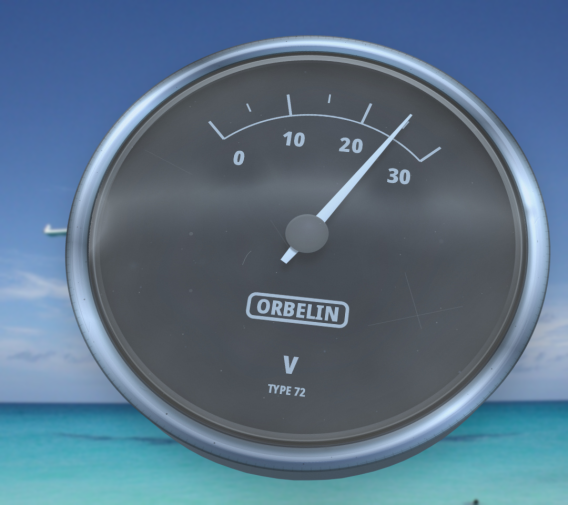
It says 25 V
